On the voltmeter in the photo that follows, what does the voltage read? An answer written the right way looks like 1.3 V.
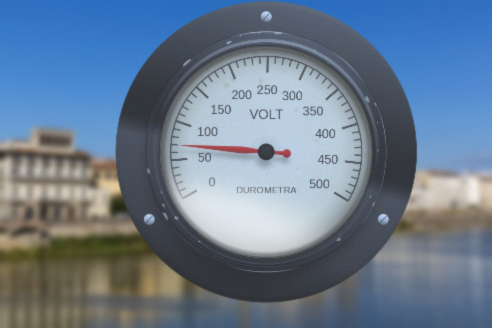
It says 70 V
